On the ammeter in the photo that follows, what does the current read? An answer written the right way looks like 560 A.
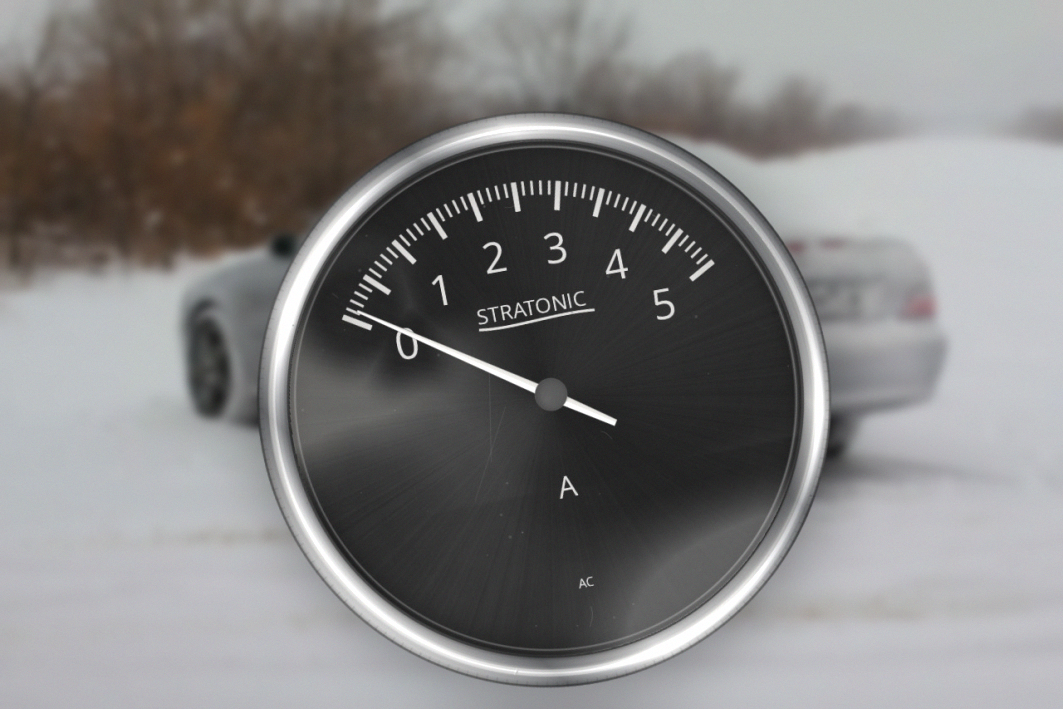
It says 0.1 A
